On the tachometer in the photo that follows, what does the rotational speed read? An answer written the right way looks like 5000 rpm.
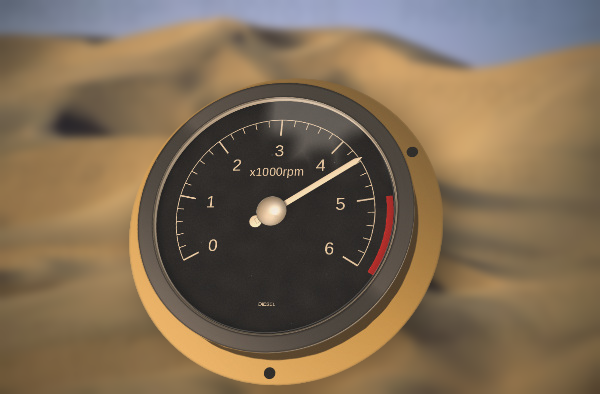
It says 4400 rpm
